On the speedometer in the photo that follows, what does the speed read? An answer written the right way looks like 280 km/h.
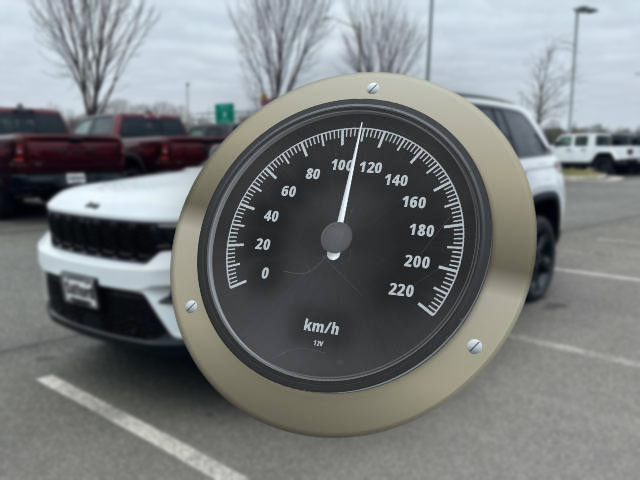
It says 110 km/h
